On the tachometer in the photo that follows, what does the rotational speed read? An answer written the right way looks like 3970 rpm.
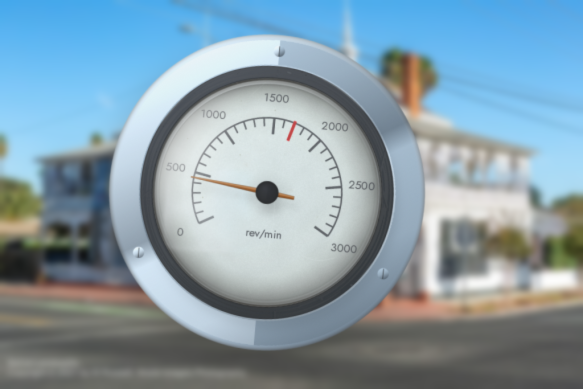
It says 450 rpm
